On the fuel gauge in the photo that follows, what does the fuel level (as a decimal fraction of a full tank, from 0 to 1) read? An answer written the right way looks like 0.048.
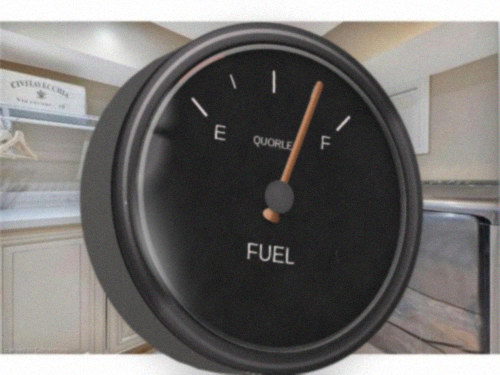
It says 0.75
